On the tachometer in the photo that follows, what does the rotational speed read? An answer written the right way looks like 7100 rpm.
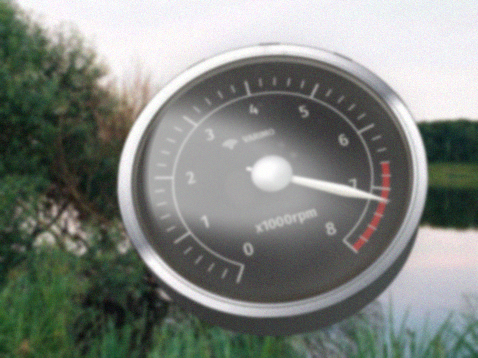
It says 7200 rpm
